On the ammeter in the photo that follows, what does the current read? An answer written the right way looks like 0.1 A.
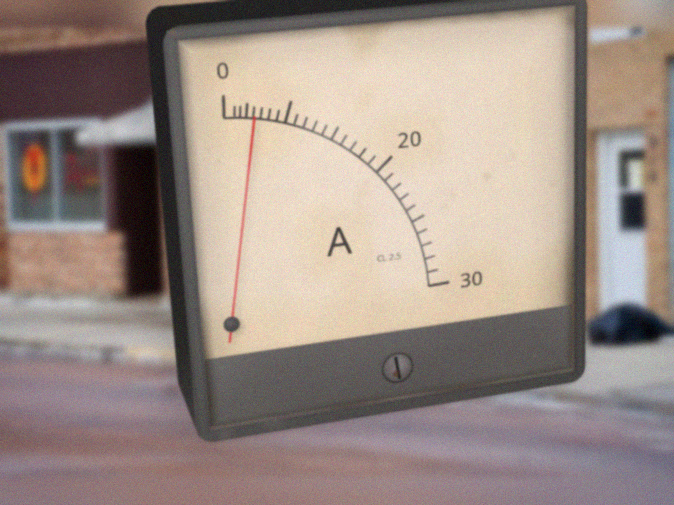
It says 6 A
